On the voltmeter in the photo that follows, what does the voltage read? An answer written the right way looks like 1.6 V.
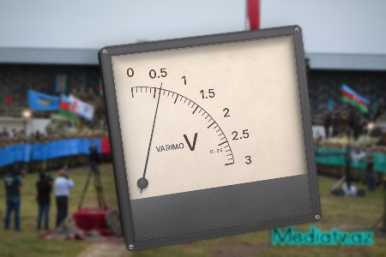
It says 0.6 V
